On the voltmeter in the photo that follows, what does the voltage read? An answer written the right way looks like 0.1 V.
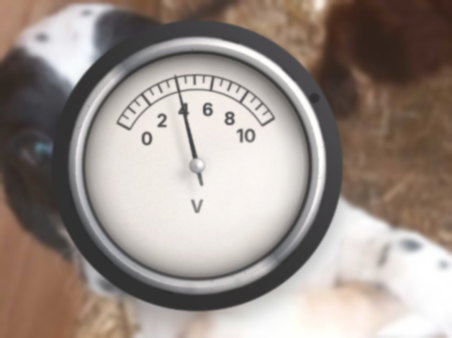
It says 4 V
